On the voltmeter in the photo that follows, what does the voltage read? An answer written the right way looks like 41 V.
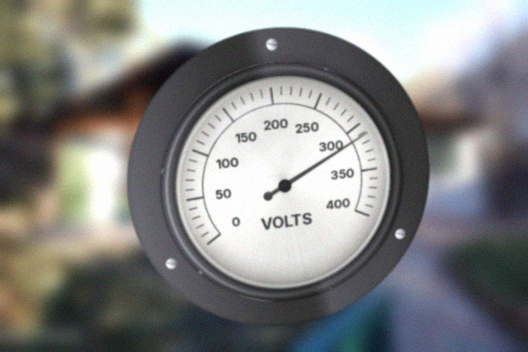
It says 310 V
